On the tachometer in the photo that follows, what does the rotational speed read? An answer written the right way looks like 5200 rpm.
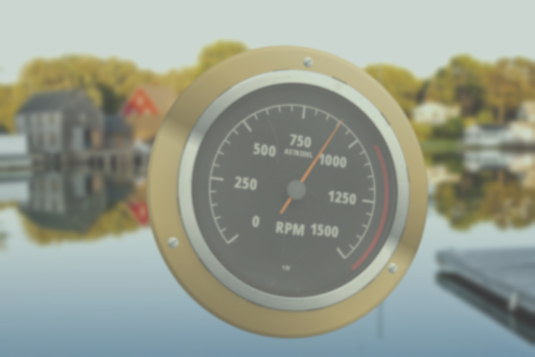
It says 900 rpm
